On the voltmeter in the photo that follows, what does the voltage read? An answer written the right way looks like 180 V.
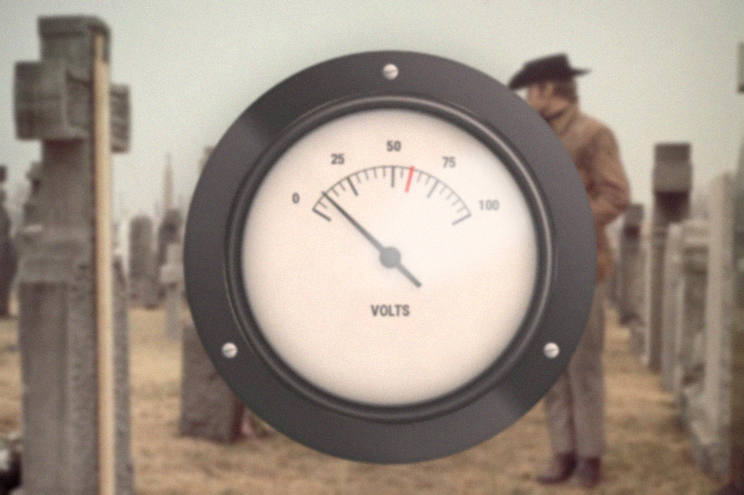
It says 10 V
